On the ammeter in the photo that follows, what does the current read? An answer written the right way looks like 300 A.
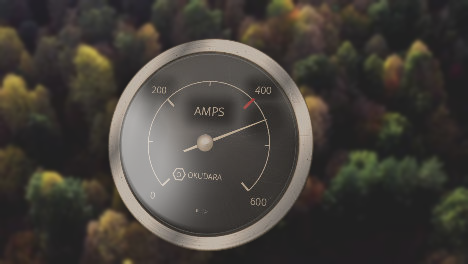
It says 450 A
